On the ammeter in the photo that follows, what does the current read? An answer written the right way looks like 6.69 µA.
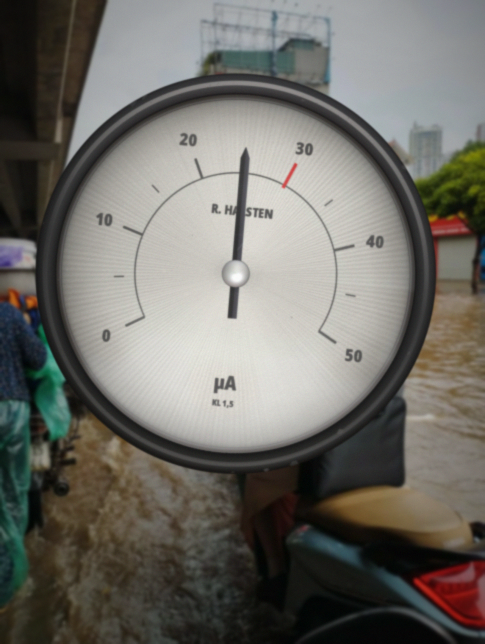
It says 25 µA
